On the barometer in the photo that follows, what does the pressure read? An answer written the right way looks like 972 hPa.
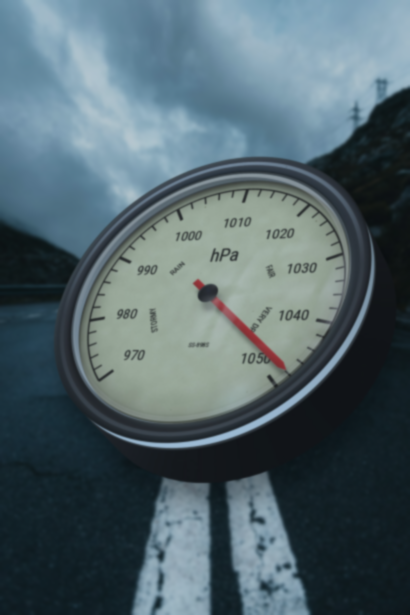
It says 1048 hPa
